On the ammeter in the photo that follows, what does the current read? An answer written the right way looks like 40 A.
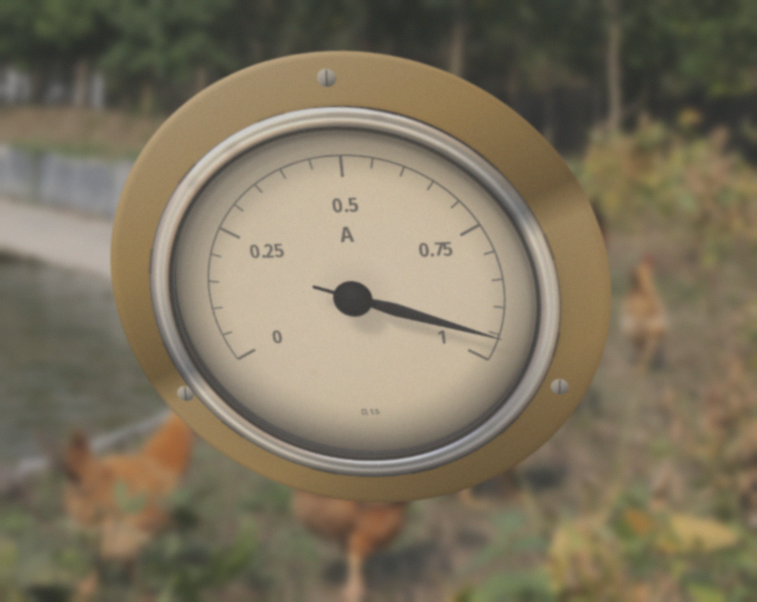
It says 0.95 A
